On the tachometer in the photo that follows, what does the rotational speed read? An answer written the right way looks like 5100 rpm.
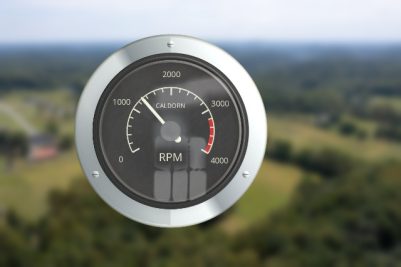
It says 1300 rpm
